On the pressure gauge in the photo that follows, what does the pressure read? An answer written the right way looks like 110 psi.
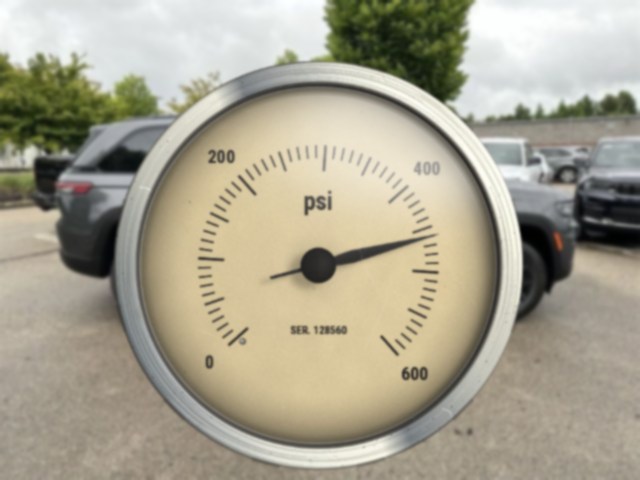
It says 460 psi
